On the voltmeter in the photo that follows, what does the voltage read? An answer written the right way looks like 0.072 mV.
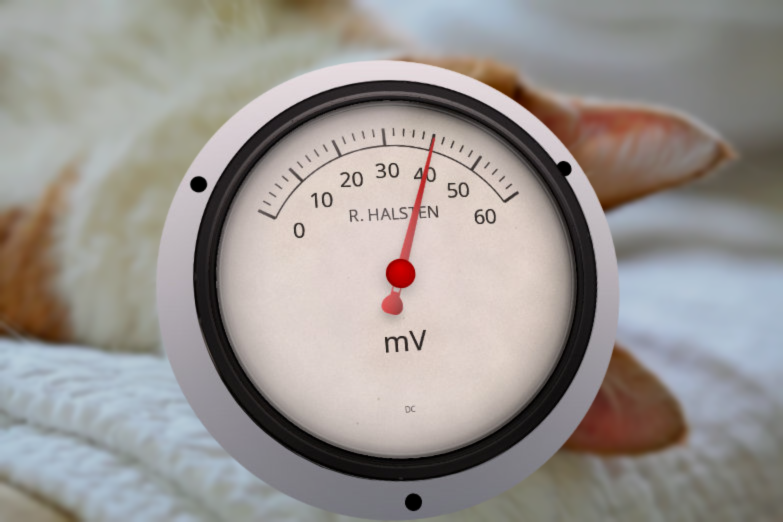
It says 40 mV
